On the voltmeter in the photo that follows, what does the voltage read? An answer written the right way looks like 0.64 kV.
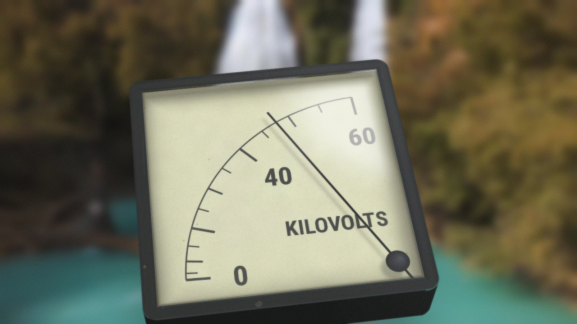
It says 47.5 kV
